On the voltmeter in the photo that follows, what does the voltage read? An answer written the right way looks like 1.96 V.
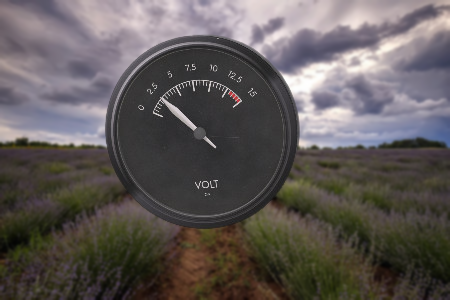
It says 2.5 V
